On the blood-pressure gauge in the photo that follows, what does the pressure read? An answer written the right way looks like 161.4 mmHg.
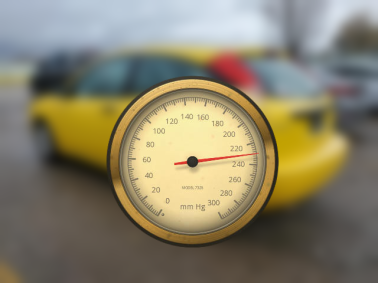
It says 230 mmHg
